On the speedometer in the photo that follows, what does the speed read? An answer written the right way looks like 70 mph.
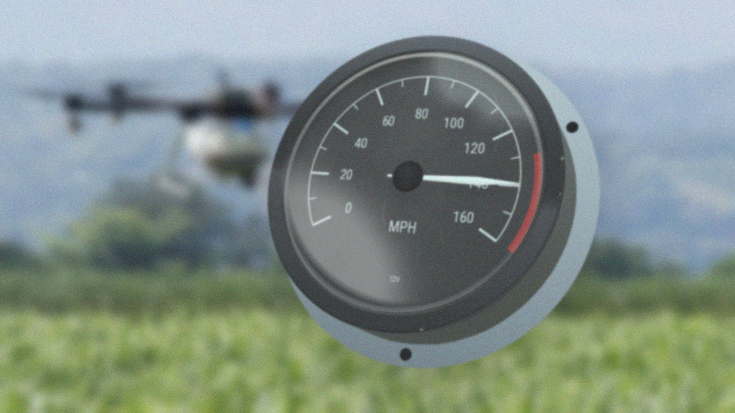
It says 140 mph
